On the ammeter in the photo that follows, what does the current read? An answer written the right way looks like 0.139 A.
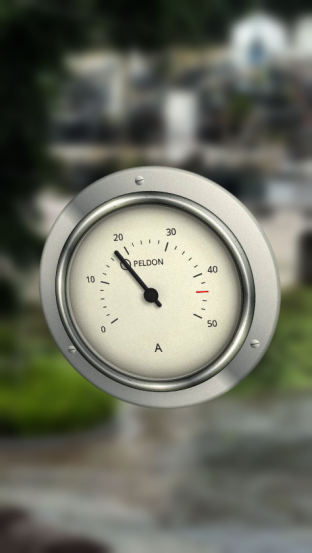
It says 18 A
